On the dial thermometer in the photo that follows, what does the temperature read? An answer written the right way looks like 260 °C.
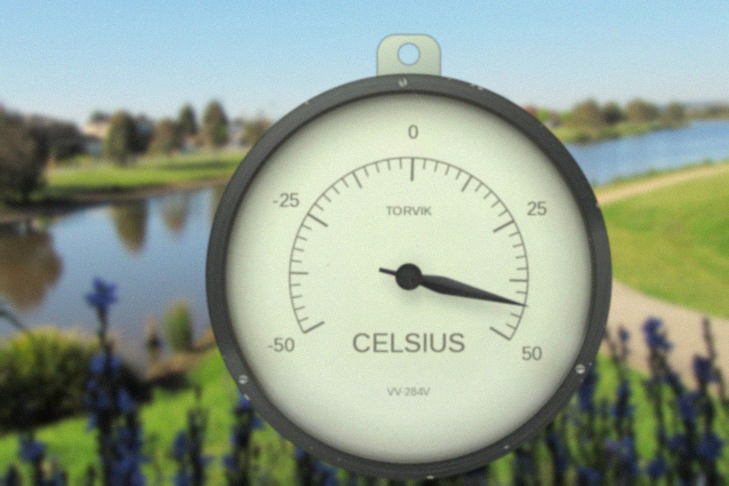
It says 42.5 °C
